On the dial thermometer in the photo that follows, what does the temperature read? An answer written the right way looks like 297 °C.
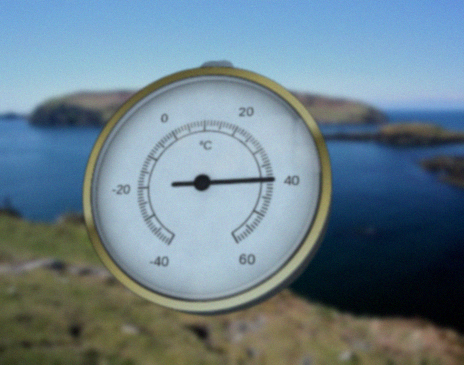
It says 40 °C
